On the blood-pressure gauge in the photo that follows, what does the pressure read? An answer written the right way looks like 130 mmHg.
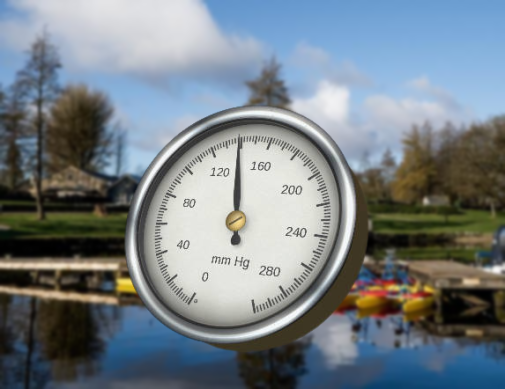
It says 140 mmHg
